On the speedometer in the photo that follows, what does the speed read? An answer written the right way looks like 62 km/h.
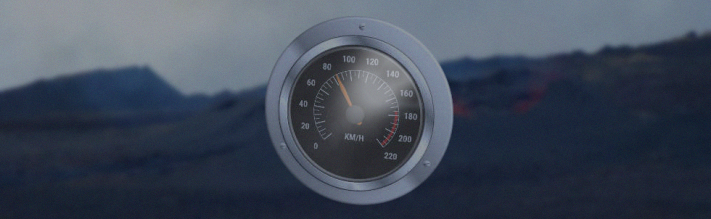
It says 85 km/h
